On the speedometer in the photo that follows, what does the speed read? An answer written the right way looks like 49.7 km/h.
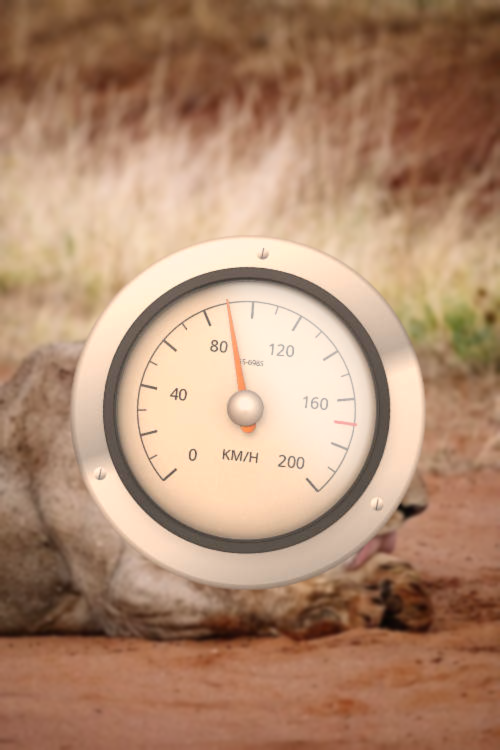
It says 90 km/h
